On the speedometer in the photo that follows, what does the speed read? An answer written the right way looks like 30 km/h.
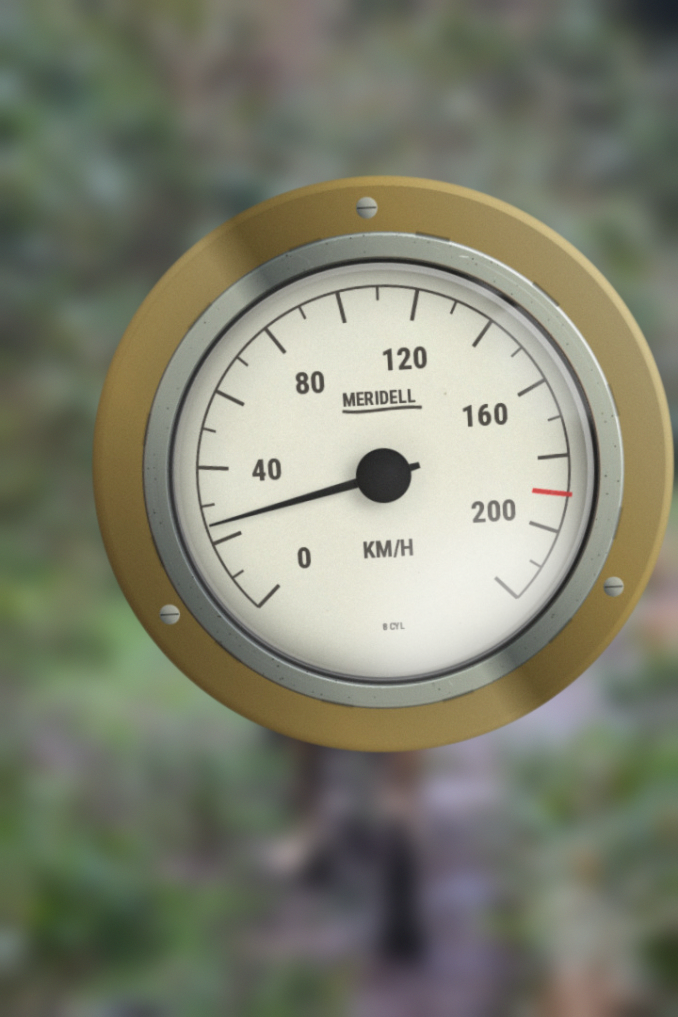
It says 25 km/h
